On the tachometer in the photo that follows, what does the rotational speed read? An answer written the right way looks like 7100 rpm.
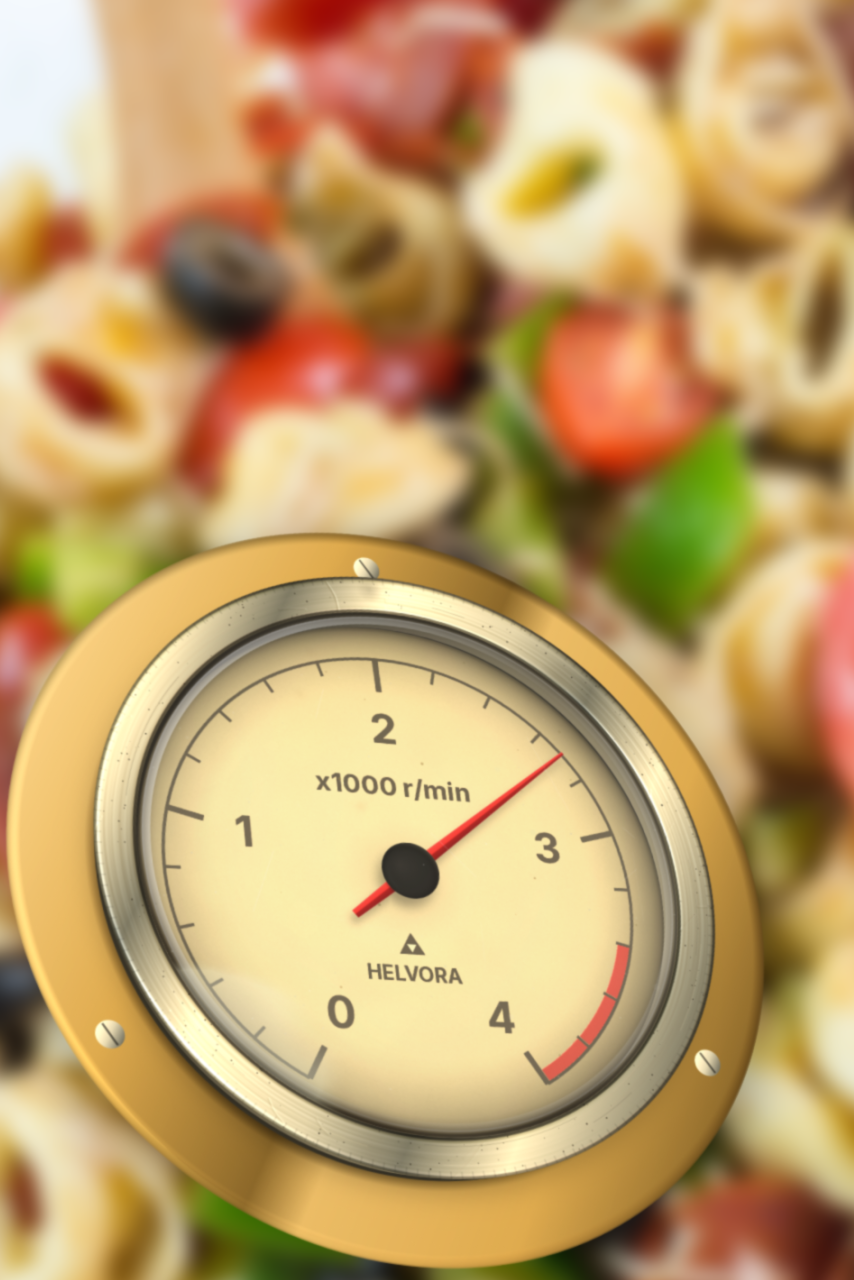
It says 2700 rpm
